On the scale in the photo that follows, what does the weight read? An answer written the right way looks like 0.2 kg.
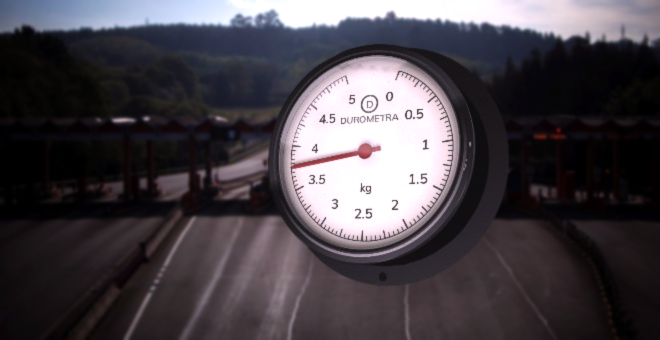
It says 3.75 kg
